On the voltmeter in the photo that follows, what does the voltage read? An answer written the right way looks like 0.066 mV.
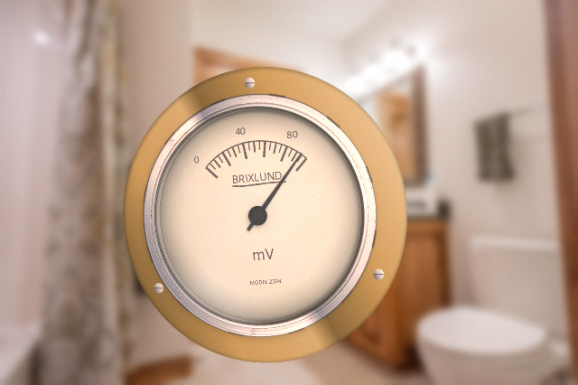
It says 95 mV
